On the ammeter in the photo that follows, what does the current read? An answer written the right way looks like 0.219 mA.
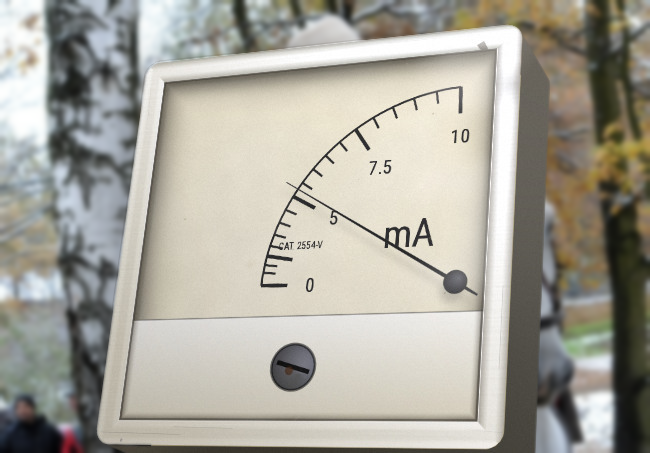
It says 5.25 mA
